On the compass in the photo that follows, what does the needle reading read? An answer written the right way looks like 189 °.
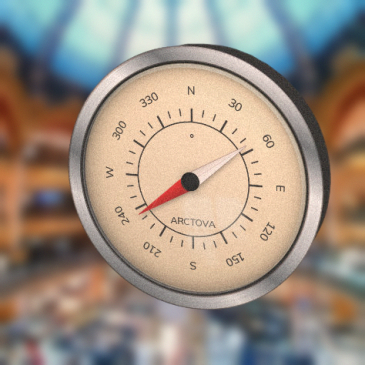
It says 235 °
